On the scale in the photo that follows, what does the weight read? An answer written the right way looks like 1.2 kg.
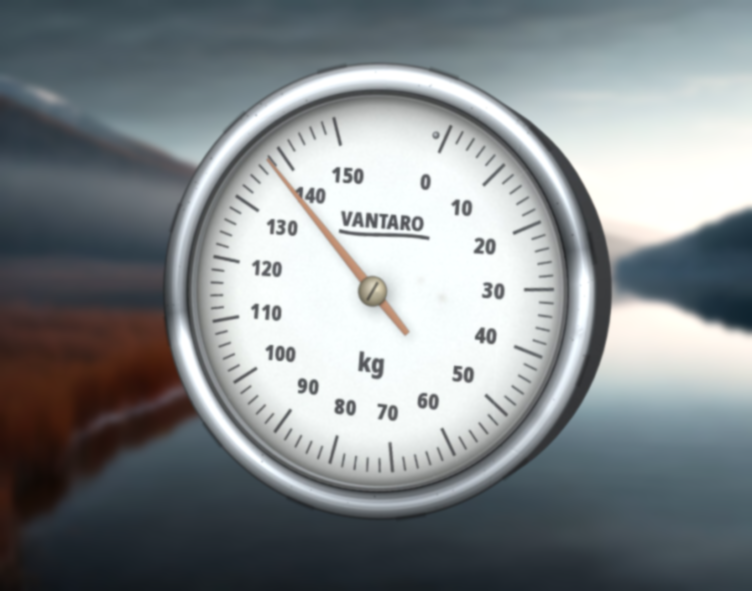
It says 138 kg
